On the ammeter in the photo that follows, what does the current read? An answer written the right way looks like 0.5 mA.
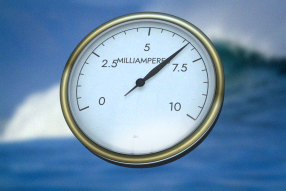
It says 6.75 mA
